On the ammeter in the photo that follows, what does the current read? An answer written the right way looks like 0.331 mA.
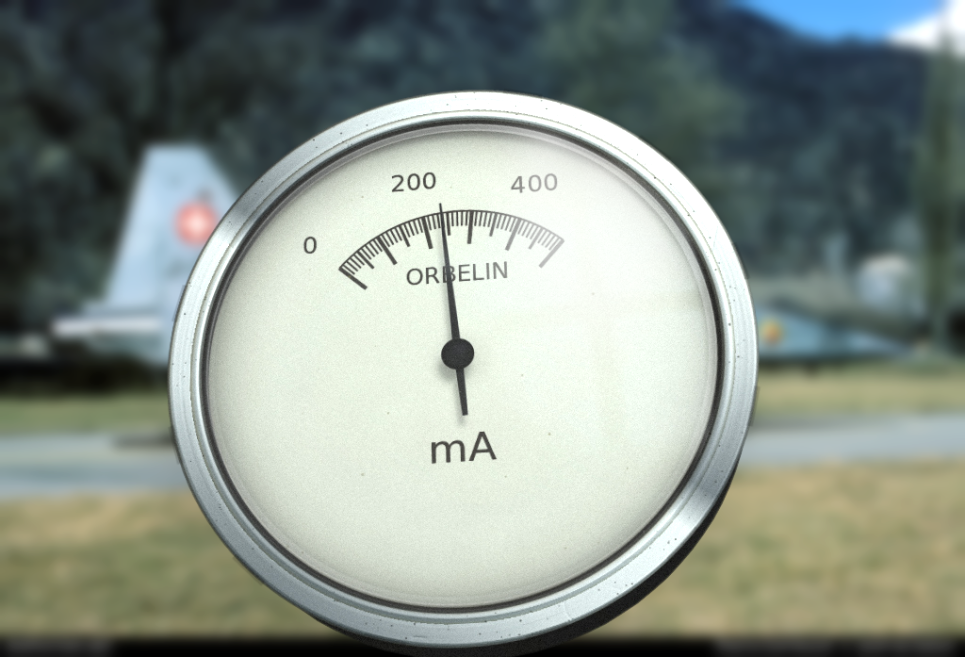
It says 240 mA
